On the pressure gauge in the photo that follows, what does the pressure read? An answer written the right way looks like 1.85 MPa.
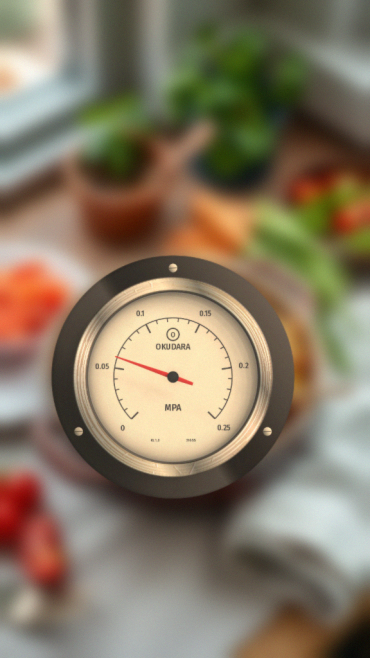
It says 0.06 MPa
